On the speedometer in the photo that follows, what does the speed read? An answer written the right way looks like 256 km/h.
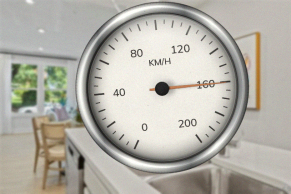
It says 160 km/h
